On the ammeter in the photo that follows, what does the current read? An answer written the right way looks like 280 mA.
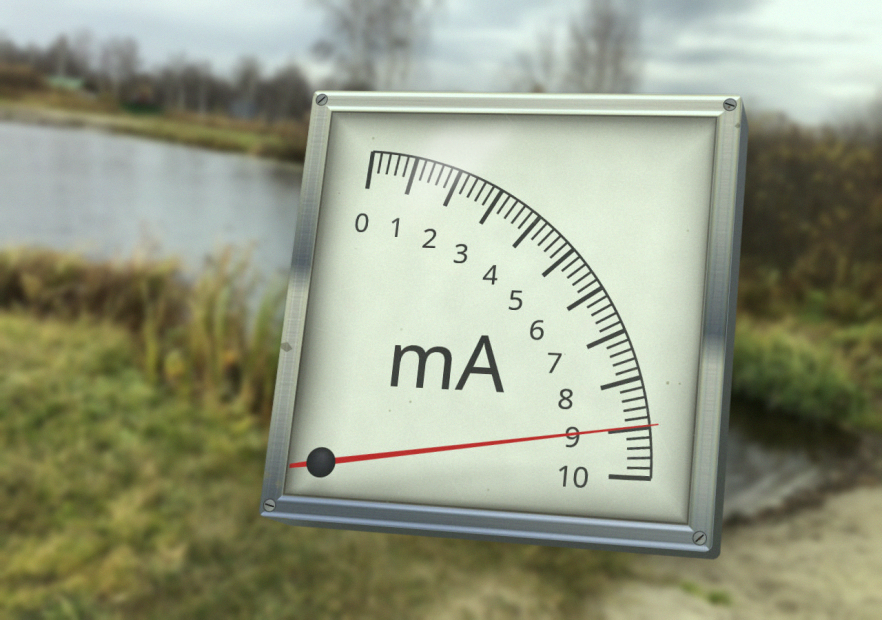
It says 9 mA
